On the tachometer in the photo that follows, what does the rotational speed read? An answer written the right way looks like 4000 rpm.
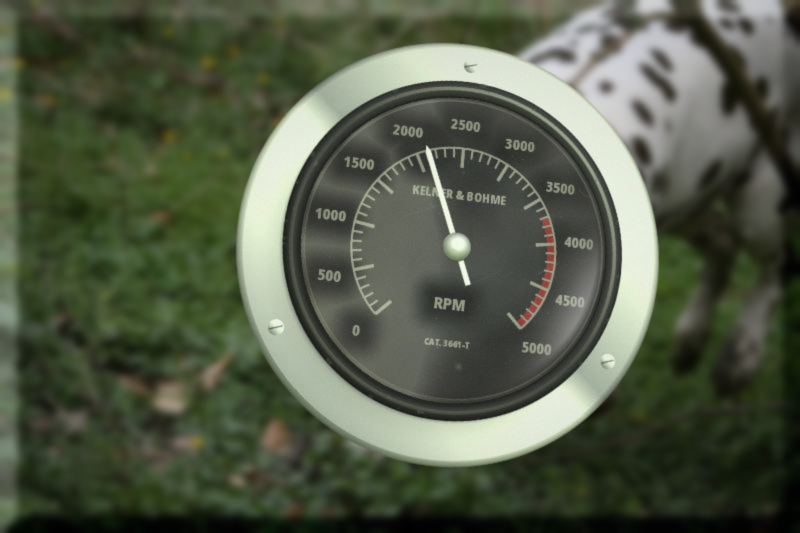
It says 2100 rpm
